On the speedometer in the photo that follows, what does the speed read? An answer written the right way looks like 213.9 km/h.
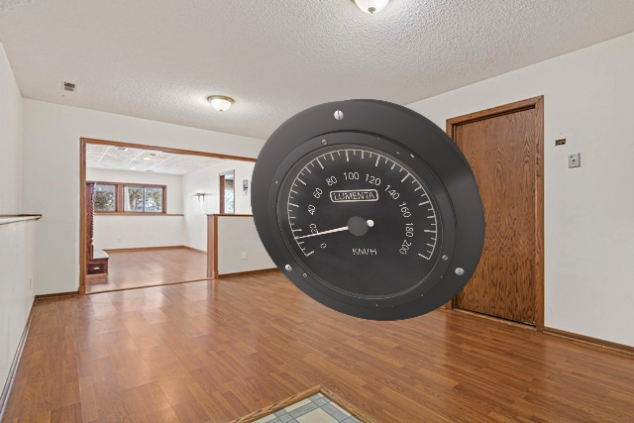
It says 15 km/h
